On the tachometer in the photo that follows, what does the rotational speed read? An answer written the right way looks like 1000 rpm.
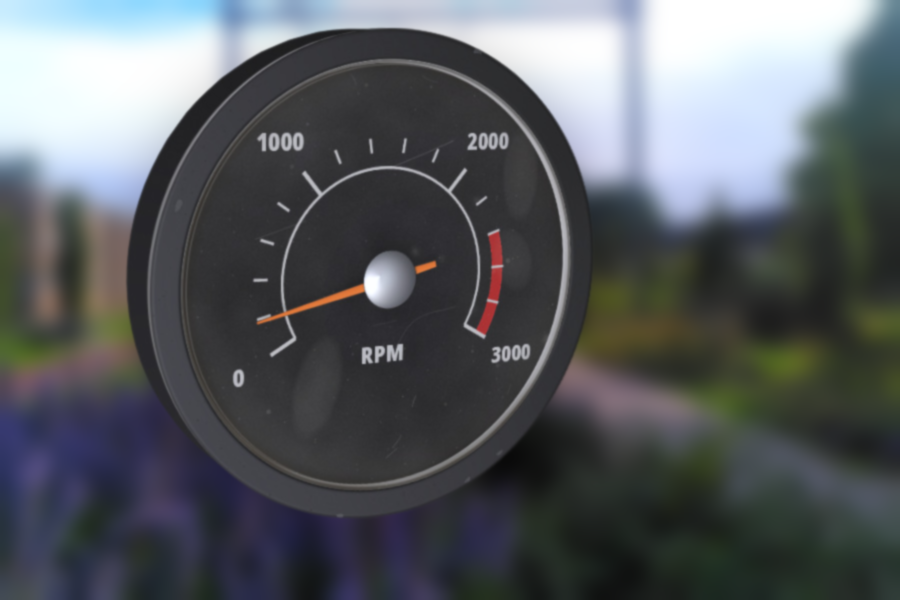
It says 200 rpm
